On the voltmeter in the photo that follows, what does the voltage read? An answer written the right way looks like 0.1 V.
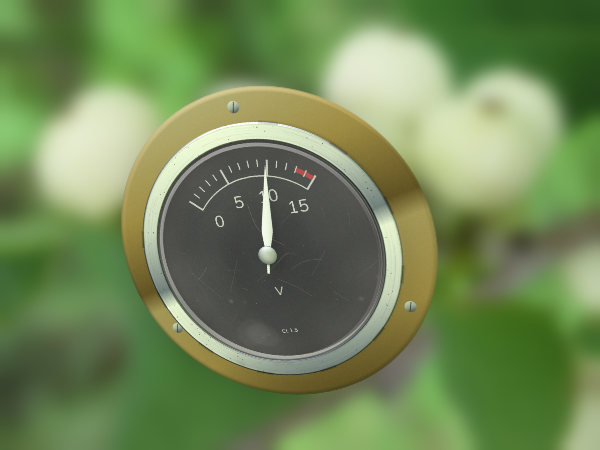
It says 10 V
